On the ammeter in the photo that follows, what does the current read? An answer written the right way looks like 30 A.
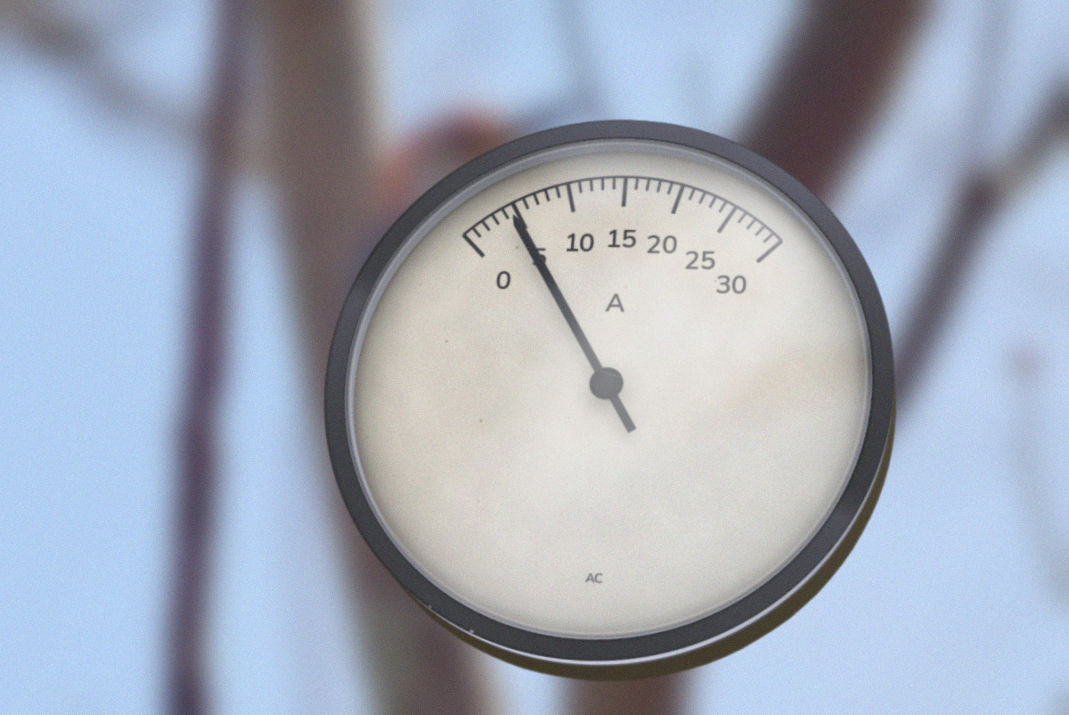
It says 4.5 A
